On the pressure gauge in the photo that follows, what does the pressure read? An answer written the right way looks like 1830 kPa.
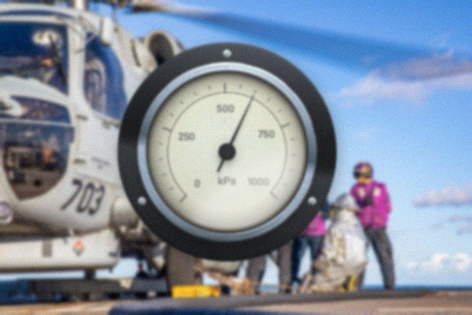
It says 600 kPa
